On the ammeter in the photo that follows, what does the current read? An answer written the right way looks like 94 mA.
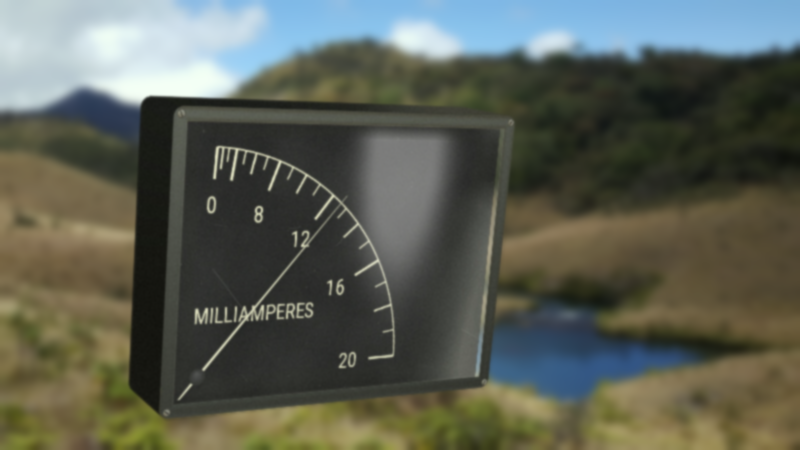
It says 12.5 mA
